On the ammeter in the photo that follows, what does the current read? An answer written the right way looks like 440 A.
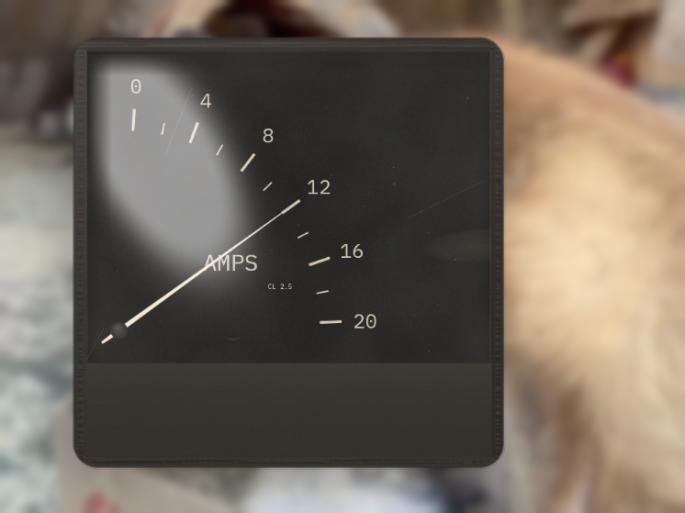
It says 12 A
